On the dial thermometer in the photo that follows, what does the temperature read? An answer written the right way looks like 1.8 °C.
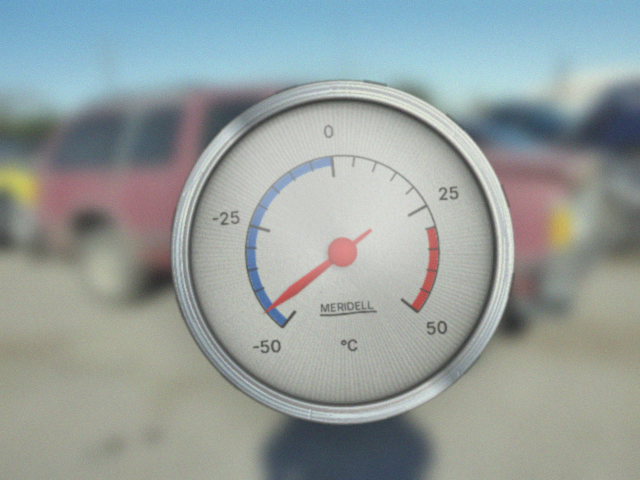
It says -45 °C
